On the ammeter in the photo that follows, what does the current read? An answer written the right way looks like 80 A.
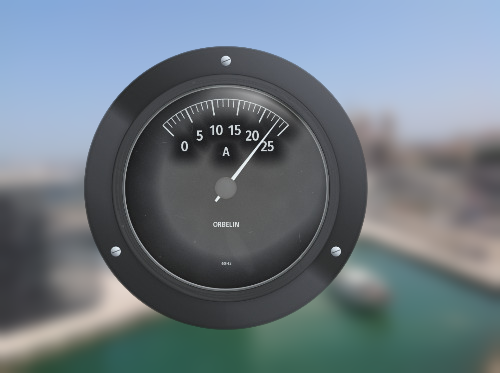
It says 23 A
